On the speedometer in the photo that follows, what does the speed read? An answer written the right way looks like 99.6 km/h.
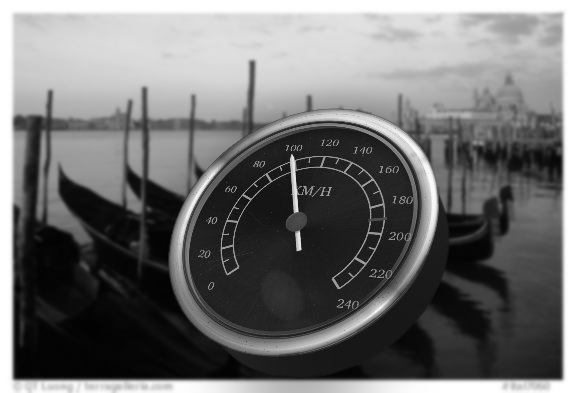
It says 100 km/h
